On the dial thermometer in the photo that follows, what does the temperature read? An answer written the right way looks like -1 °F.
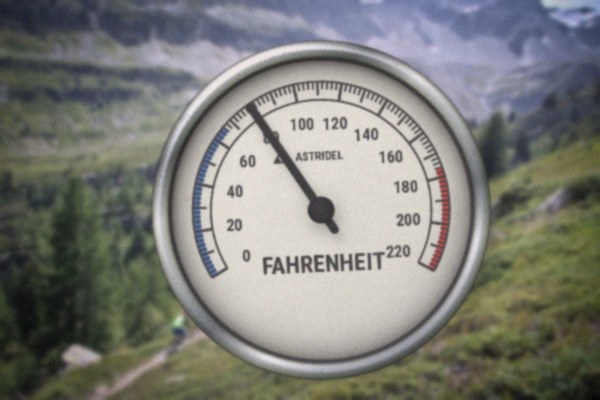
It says 80 °F
